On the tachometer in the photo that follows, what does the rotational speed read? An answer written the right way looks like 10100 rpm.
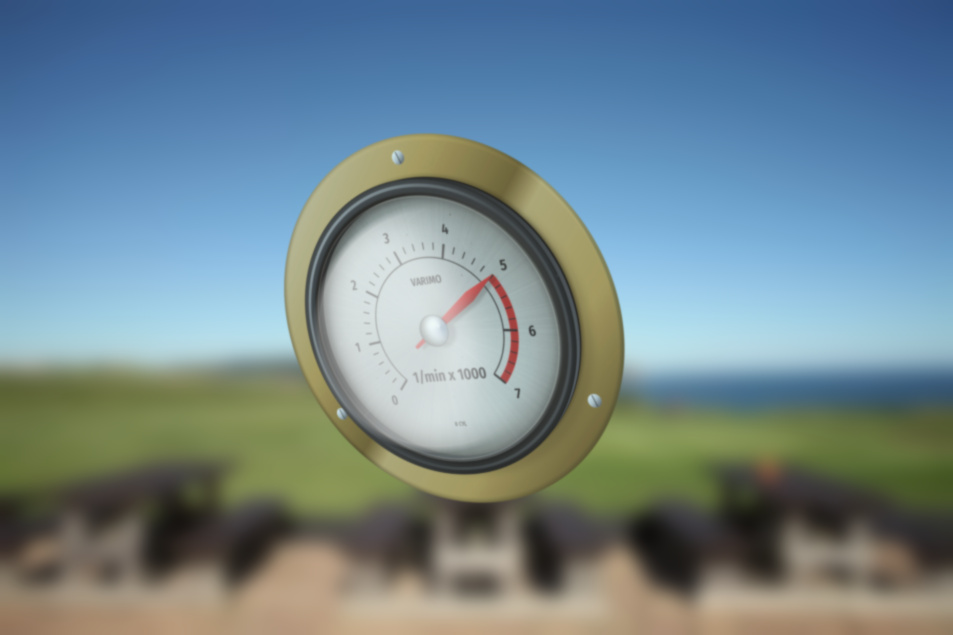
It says 5000 rpm
